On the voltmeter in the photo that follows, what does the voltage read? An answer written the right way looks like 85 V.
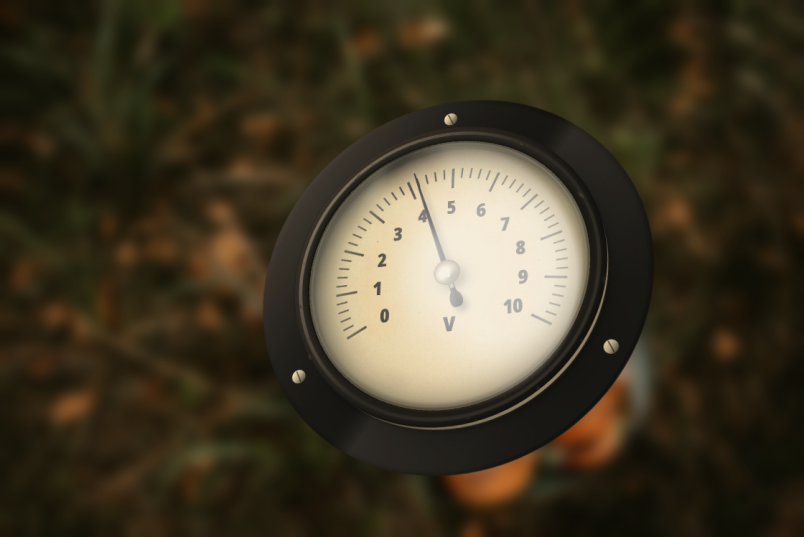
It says 4.2 V
